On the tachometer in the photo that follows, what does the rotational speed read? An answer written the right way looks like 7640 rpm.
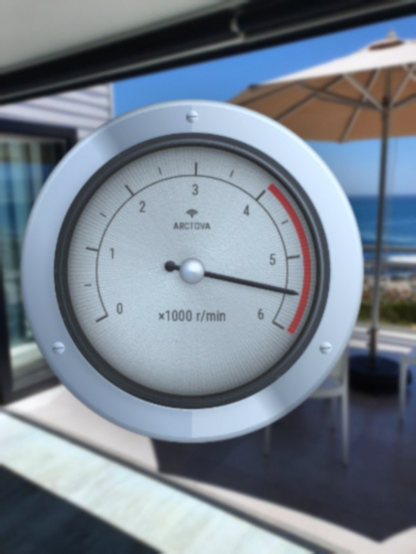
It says 5500 rpm
